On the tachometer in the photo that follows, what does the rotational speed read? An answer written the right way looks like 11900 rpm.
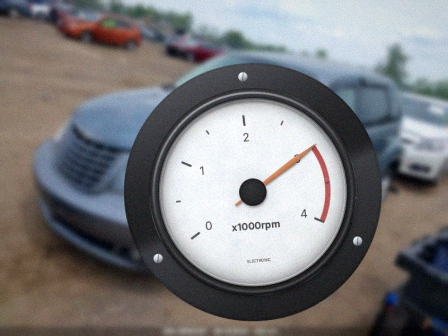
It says 3000 rpm
